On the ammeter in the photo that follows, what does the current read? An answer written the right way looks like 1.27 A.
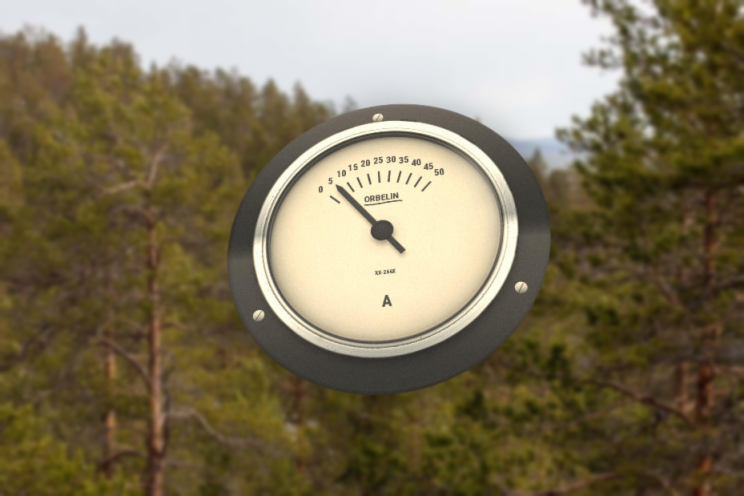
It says 5 A
